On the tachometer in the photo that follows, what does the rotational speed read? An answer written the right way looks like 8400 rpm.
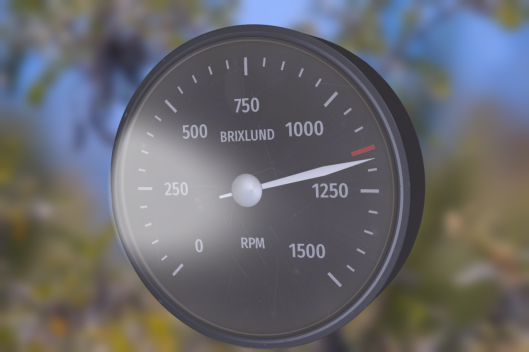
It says 1175 rpm
